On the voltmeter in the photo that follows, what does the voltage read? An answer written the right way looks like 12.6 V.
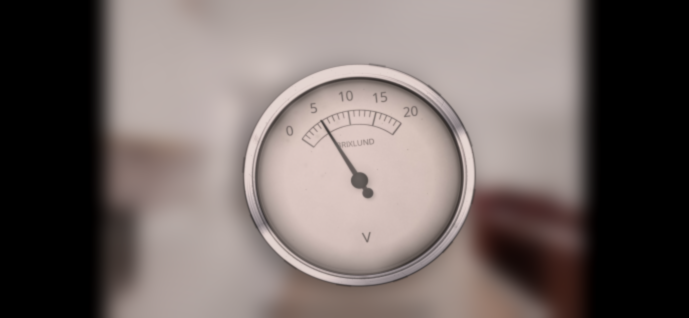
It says 5 V
